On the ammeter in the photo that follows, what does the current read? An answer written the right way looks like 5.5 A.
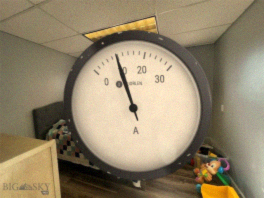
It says 10 A
